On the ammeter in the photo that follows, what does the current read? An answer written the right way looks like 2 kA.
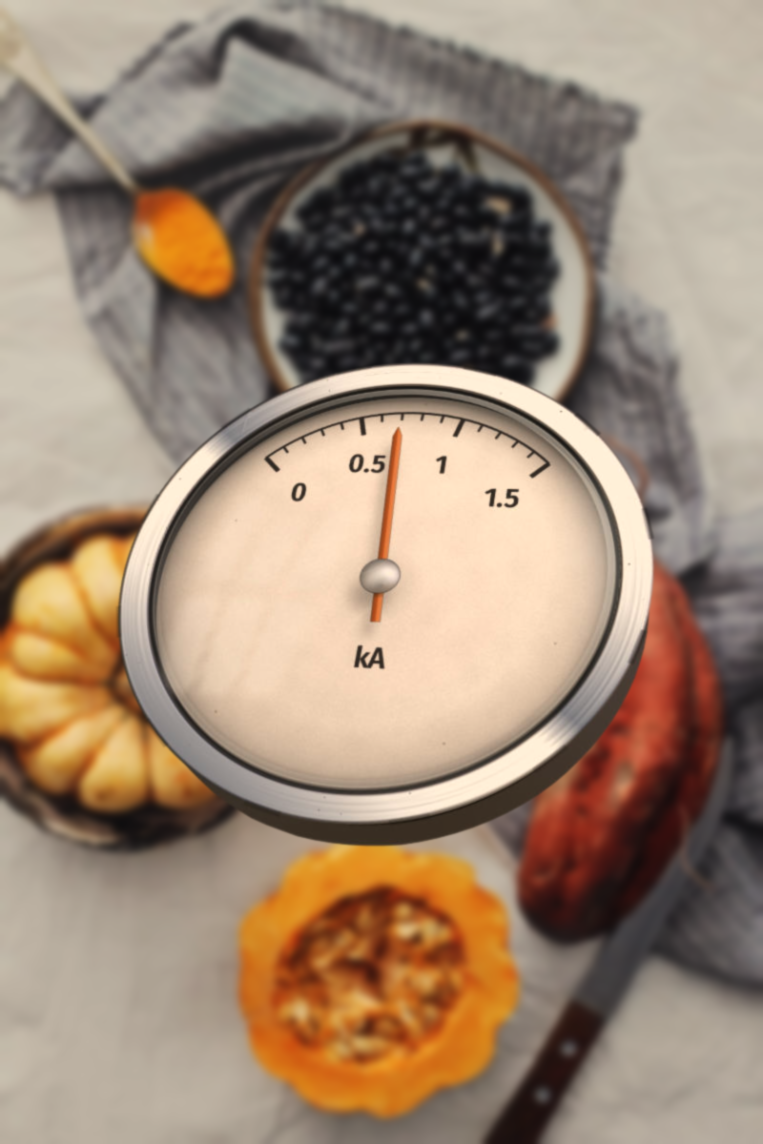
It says 0.7 kA
